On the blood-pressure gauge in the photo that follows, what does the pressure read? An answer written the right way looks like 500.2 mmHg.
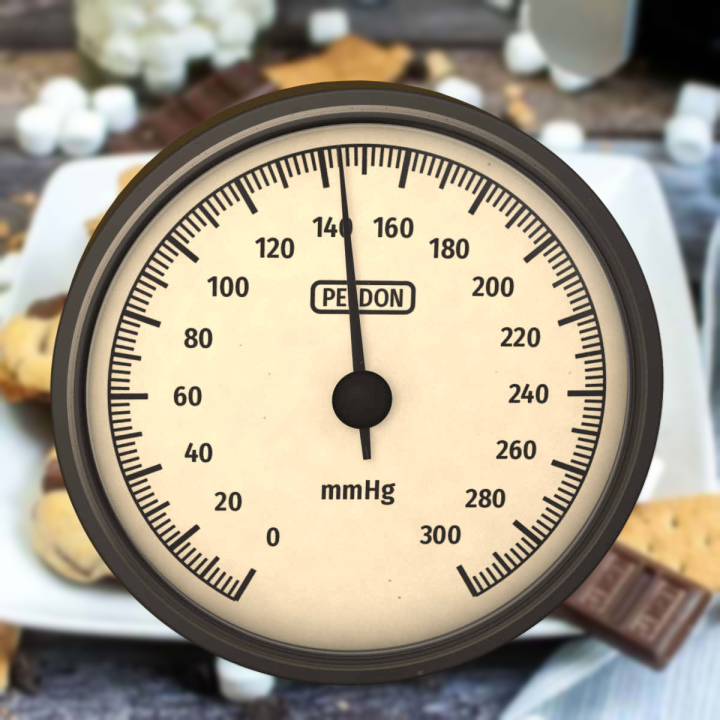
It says 144 mmHg
